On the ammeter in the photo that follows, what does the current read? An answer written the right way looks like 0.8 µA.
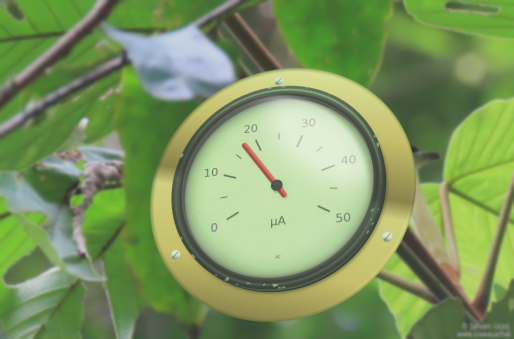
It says 17.5 µA
